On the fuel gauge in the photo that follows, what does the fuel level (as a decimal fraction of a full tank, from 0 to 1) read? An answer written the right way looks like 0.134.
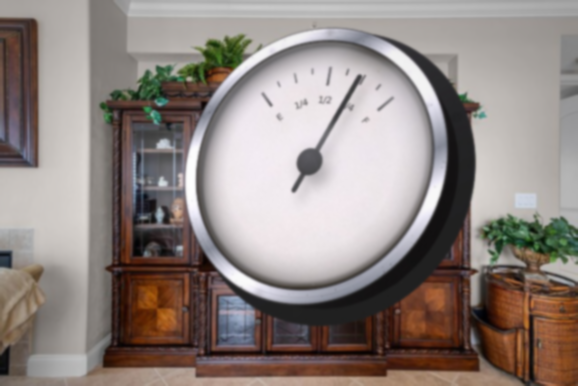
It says 0.75
